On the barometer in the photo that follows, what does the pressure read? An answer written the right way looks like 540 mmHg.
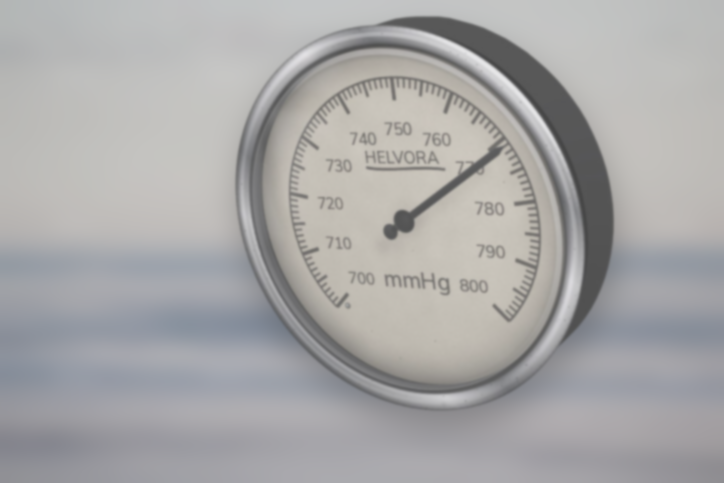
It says 771 mmHg
